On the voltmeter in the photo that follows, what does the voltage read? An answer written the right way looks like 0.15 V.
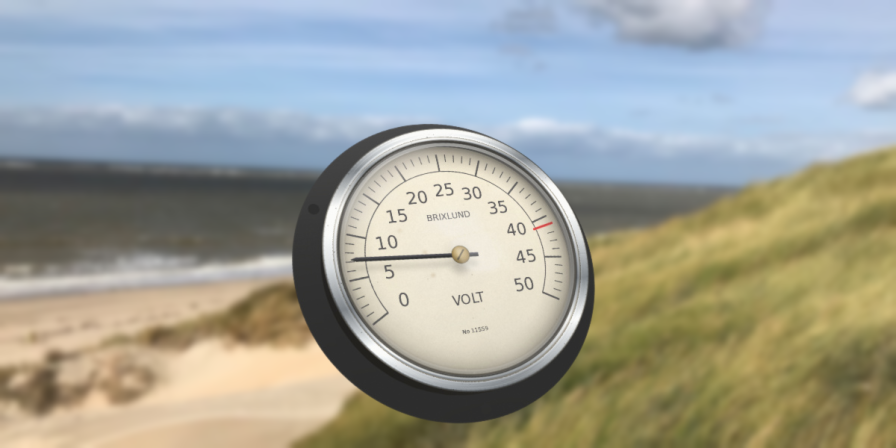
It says 7 V
